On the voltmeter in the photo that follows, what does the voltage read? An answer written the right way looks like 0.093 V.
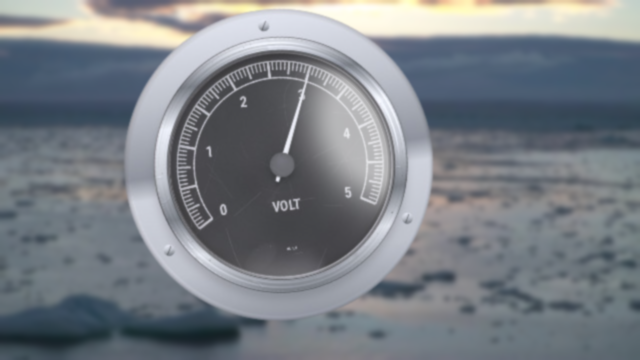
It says 3 V
